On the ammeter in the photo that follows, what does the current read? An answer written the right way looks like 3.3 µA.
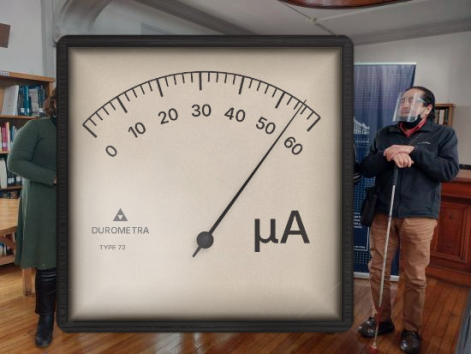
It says 55 µA
